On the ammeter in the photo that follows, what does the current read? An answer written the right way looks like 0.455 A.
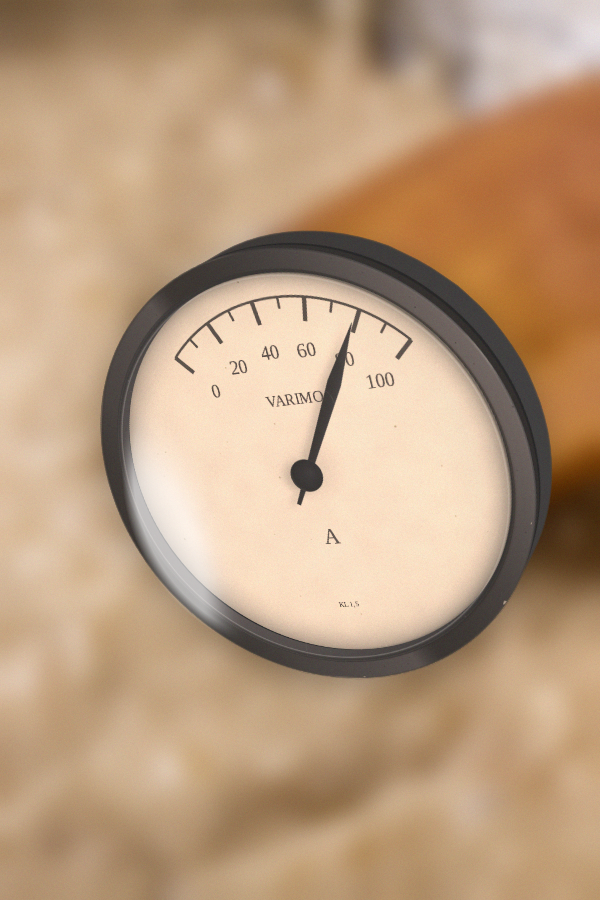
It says 80 A
